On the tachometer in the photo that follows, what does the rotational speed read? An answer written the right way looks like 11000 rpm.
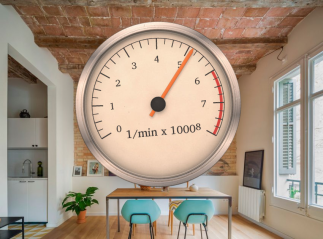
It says 5125 rpm
